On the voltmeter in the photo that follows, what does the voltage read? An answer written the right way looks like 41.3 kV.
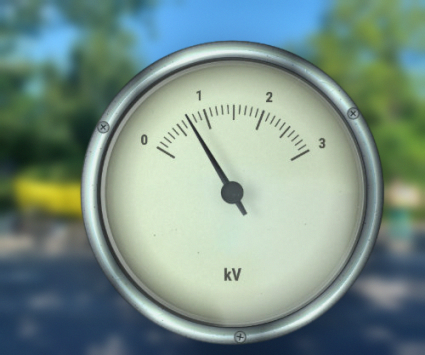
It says 0.7 kV
